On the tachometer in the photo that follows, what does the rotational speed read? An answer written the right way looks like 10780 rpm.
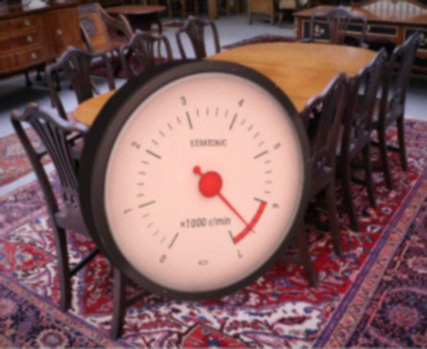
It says 6600 rpm
